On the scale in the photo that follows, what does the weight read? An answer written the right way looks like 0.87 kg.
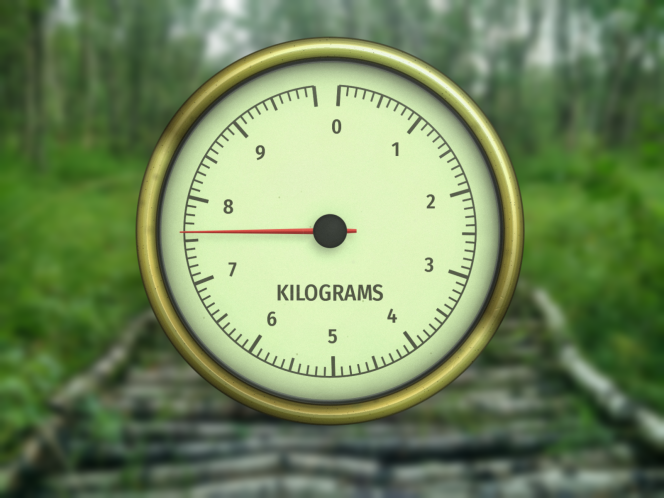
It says 7.6 kg
